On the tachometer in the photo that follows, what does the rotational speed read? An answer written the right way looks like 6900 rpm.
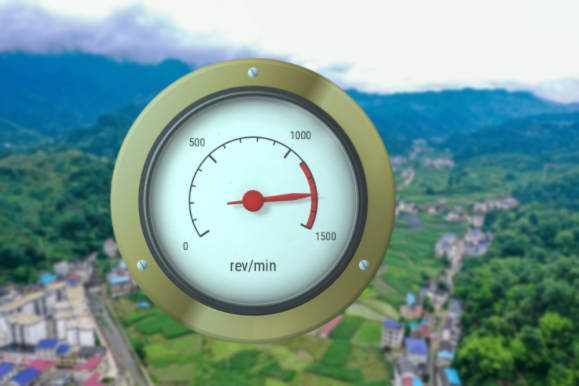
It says 1300 rpm
